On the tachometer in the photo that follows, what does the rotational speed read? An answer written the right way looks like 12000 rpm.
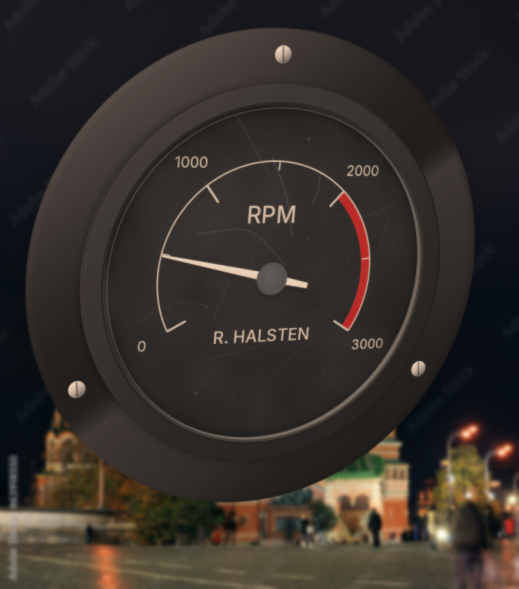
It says 500 rpm
